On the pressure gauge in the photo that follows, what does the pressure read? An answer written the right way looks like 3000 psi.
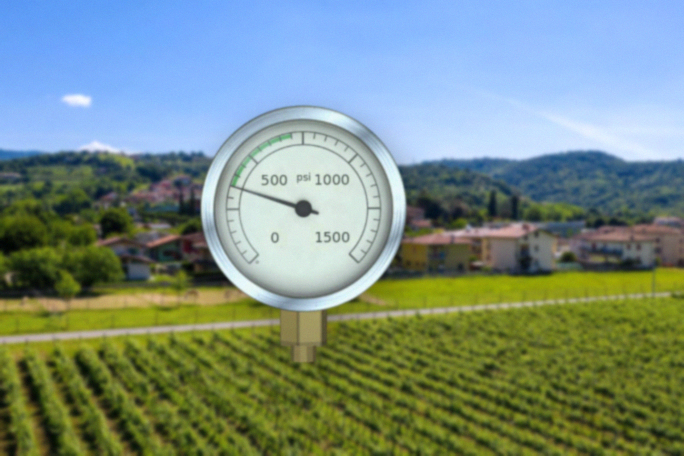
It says 350 psi
